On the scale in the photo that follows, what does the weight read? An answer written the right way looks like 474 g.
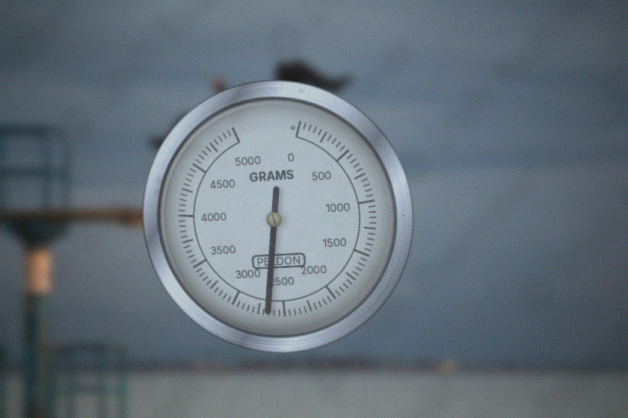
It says 2650 g
